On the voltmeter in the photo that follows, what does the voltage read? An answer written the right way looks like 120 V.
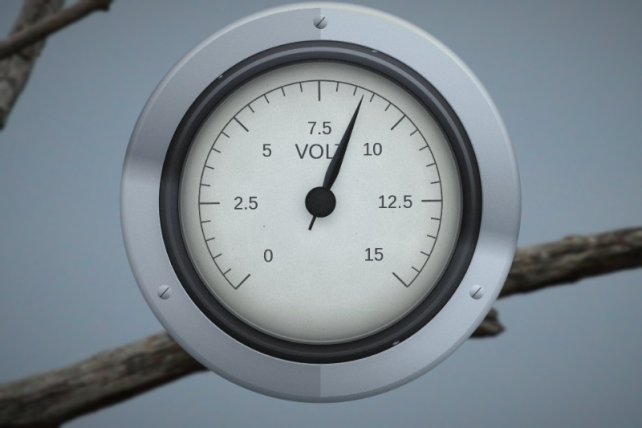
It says 8.75 V
